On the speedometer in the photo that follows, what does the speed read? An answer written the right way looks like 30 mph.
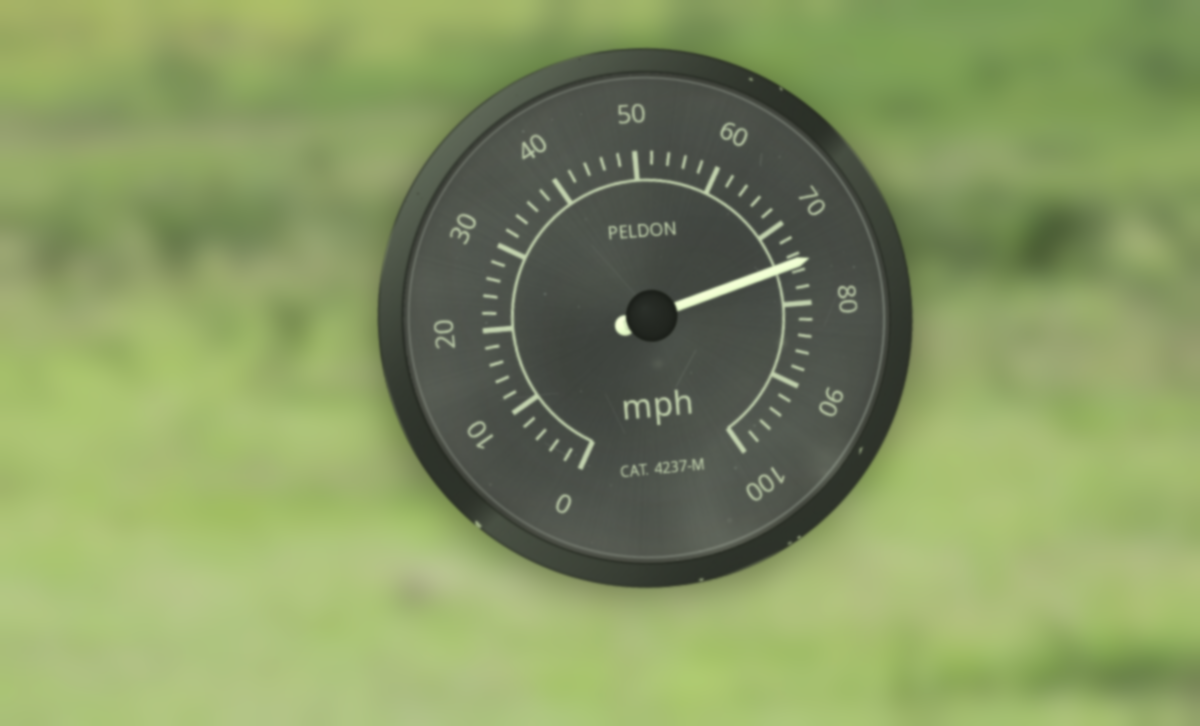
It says 75 mph
